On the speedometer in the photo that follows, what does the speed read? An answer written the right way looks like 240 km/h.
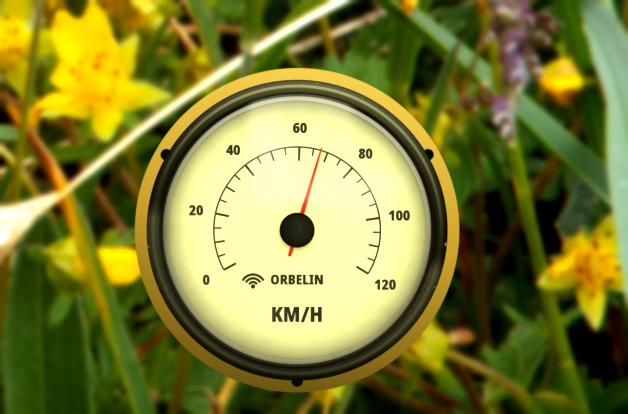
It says 67.5 km/h
